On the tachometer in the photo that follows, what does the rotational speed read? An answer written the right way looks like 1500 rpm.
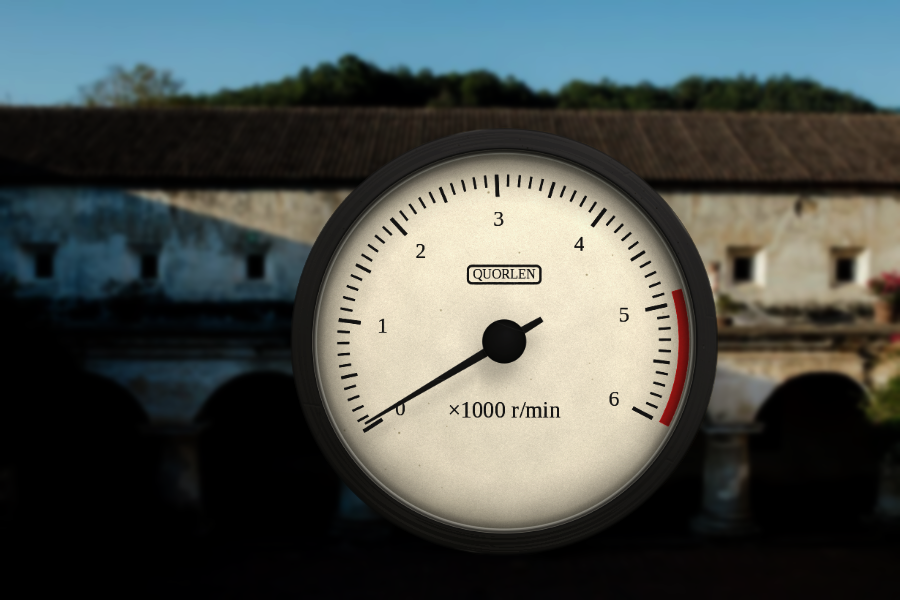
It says 50 rpm
